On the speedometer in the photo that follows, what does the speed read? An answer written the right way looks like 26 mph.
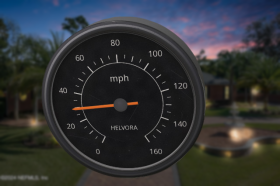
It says 30 mph
